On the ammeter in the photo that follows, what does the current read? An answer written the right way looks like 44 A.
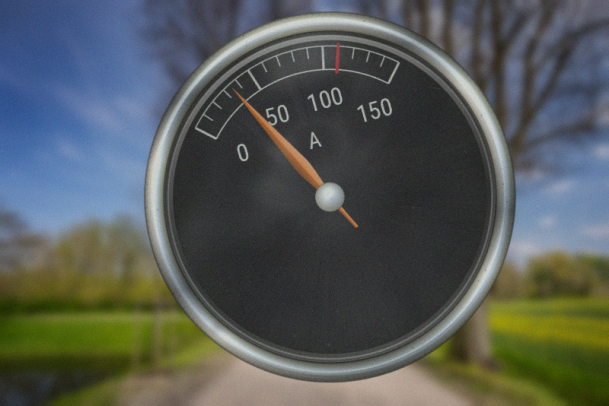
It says 35 A
